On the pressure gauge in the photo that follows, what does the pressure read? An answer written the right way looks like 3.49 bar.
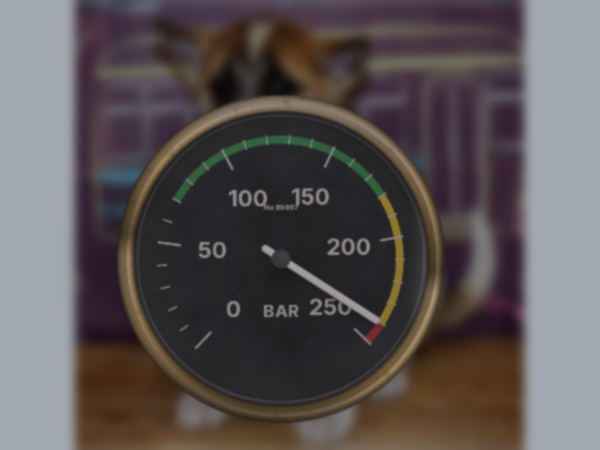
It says 240 bar
